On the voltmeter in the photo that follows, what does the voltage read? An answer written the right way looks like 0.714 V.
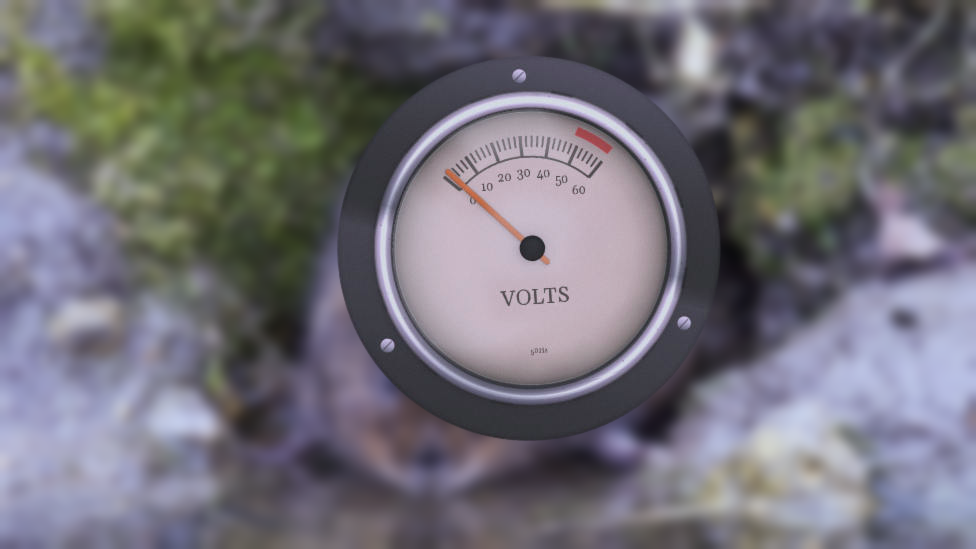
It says 2 V
